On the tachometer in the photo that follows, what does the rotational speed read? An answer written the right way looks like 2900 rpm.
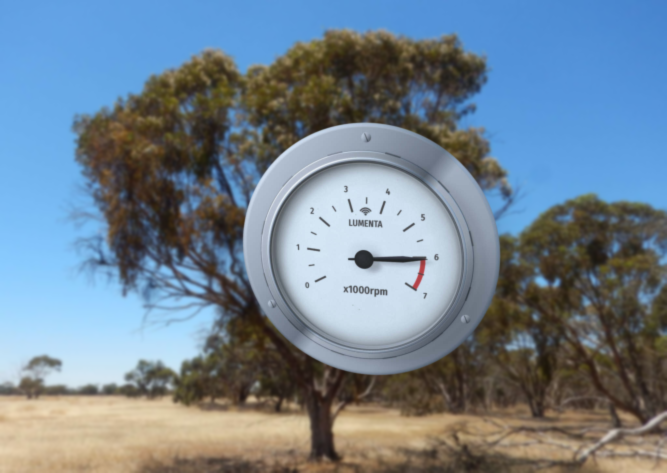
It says 6000 rpm
